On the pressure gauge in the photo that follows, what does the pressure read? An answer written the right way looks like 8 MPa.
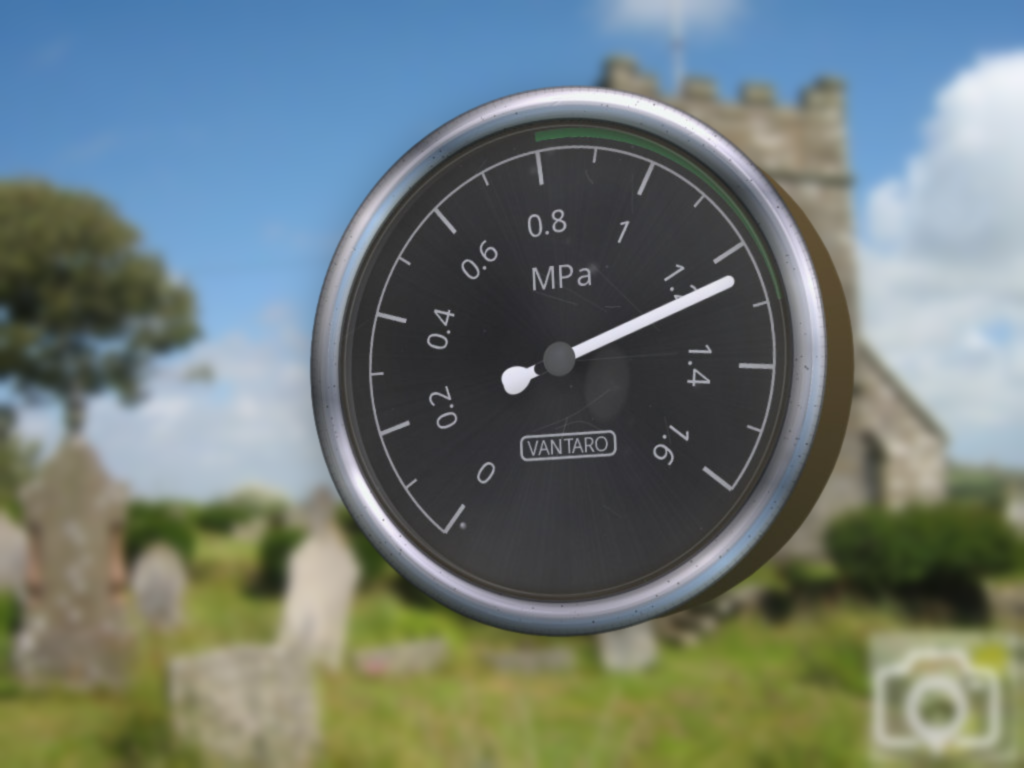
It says 1.25 MPa
